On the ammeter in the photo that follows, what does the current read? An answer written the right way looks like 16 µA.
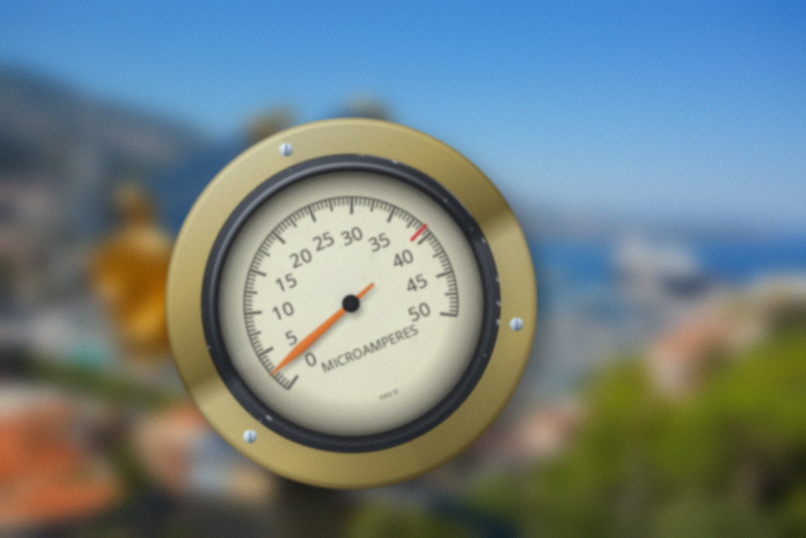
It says 2.5 µA
